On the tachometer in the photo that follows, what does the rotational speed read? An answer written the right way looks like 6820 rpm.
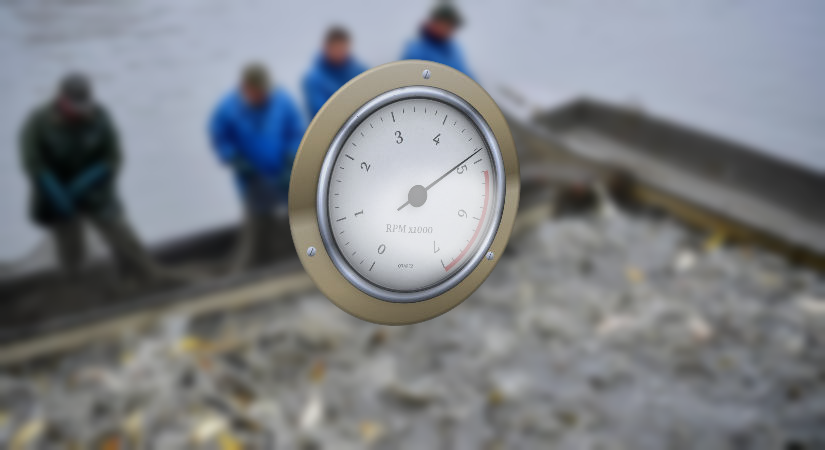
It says 4800 rpm
